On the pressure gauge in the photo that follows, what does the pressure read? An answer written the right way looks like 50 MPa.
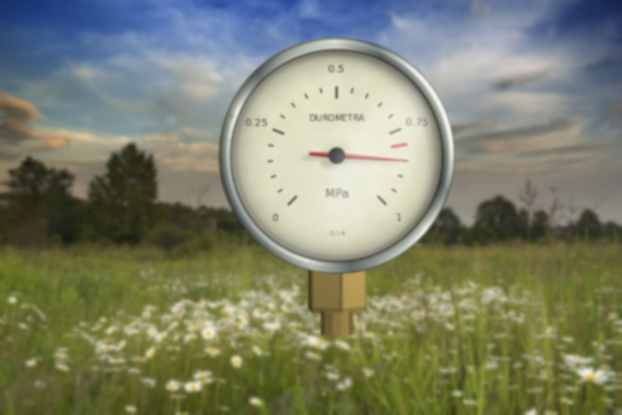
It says 0.85 MPa
